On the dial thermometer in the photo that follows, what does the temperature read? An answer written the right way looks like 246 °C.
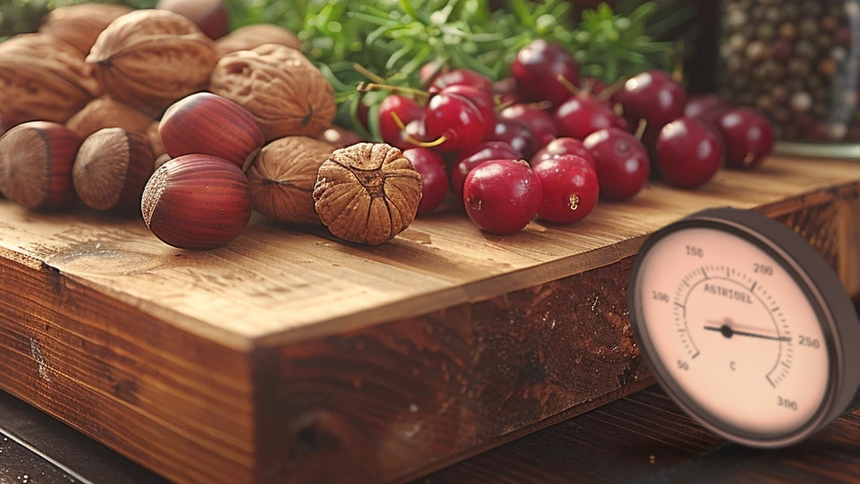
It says 250 °C
